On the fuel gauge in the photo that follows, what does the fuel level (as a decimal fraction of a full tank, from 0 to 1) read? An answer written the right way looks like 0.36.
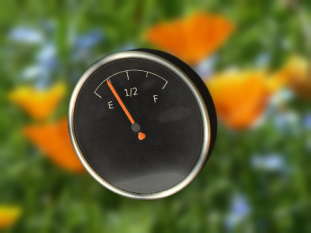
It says 0.25
